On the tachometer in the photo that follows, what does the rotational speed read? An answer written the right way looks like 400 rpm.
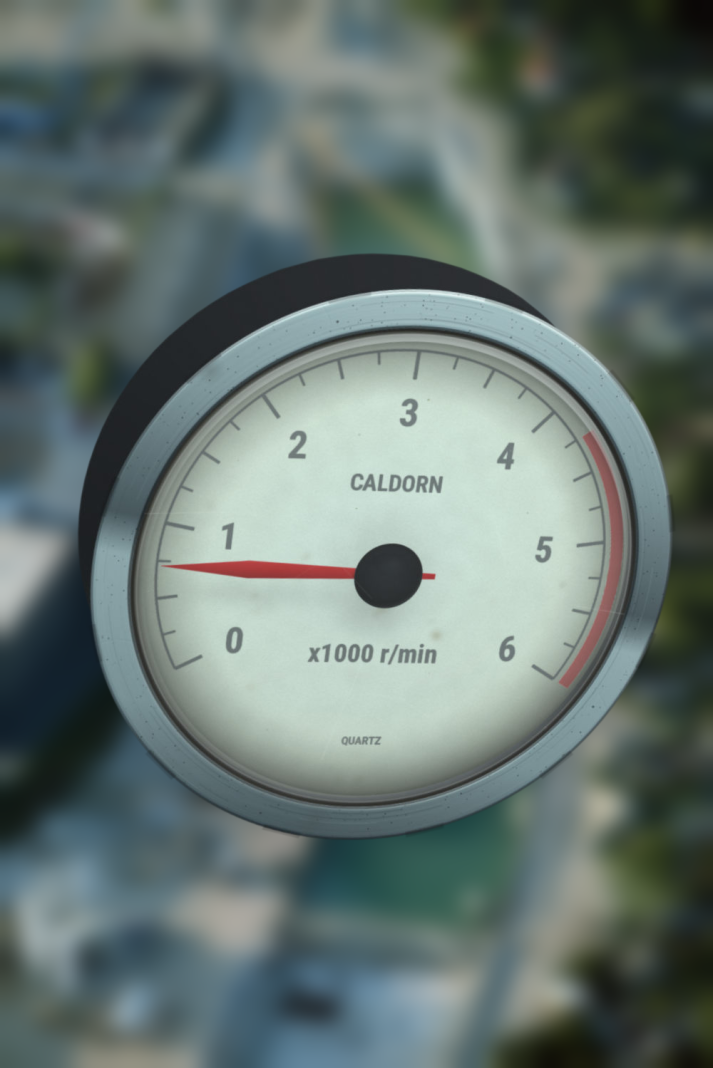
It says 750 rpm
